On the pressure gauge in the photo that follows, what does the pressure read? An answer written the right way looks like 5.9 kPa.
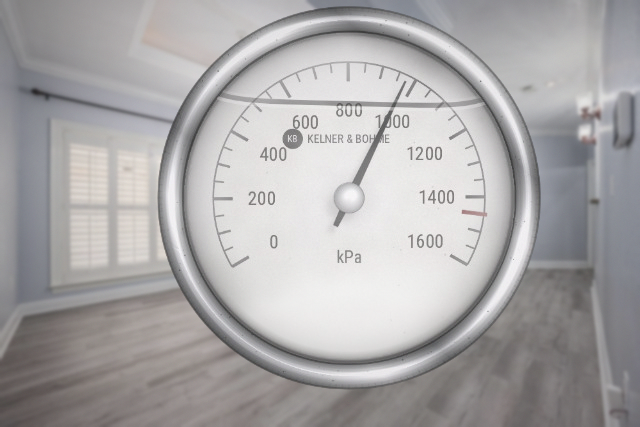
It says 975 kPa
